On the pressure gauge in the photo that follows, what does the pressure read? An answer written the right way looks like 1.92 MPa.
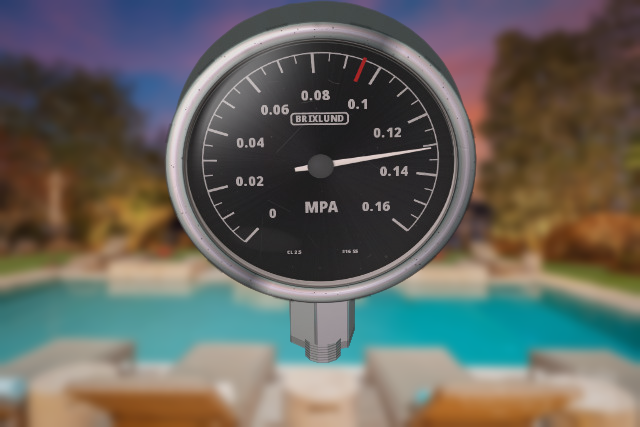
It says 0.13 MPa
